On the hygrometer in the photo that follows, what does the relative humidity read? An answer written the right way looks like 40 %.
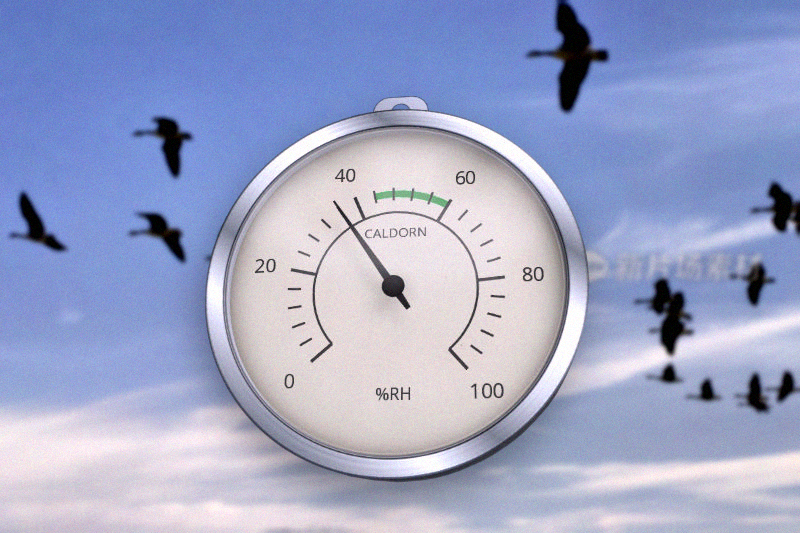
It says 36 %
